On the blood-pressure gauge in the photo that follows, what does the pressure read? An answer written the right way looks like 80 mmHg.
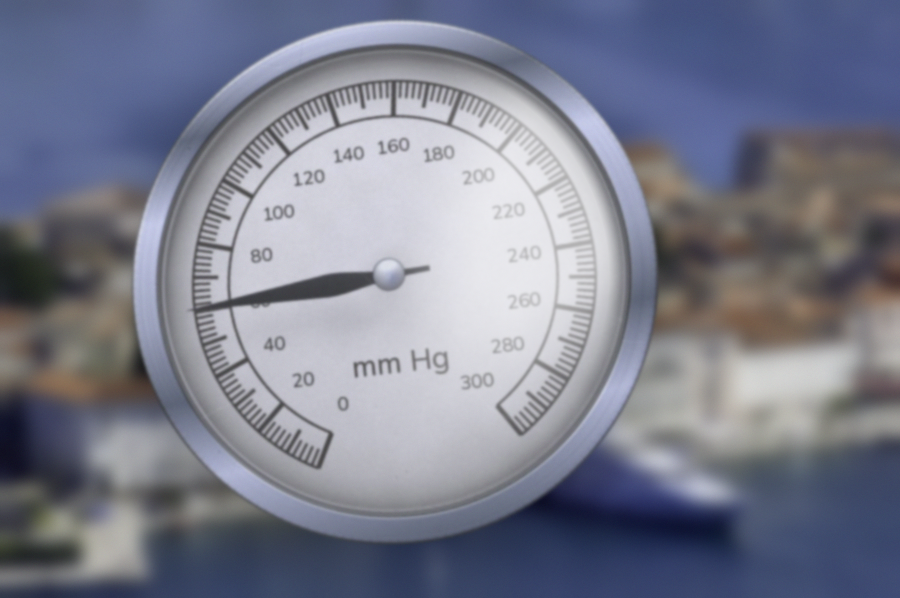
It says 60 mmHg
